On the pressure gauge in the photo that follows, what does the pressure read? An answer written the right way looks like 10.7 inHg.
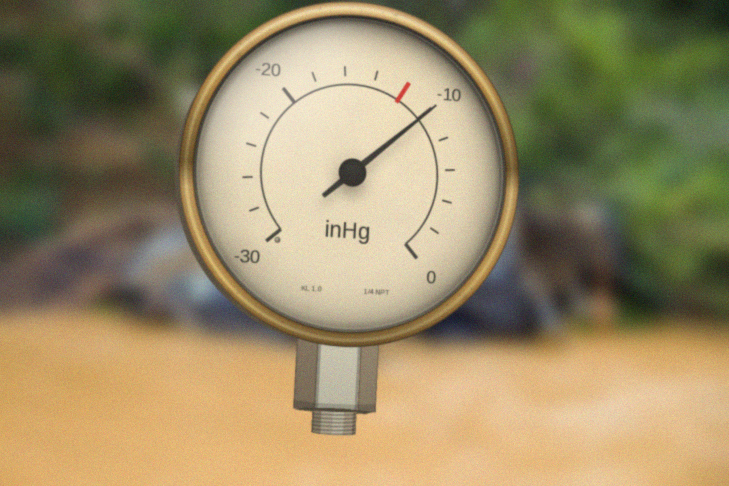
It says -10 inHg
